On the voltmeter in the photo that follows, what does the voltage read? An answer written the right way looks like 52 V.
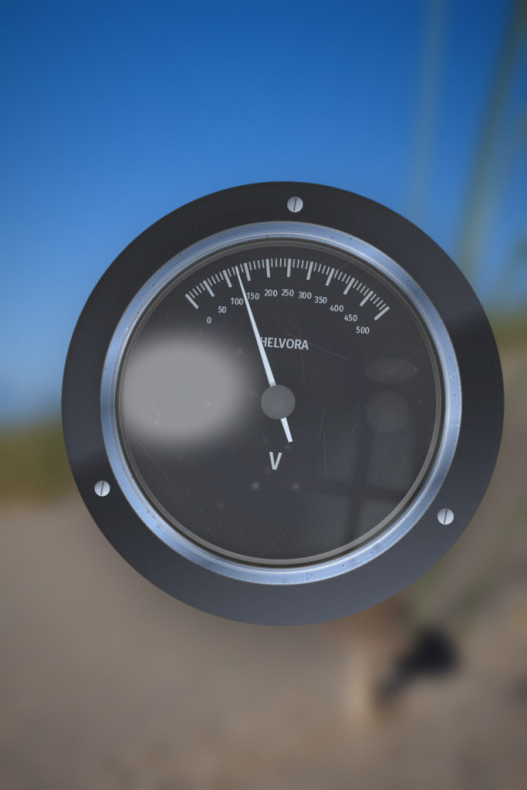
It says 130 V
